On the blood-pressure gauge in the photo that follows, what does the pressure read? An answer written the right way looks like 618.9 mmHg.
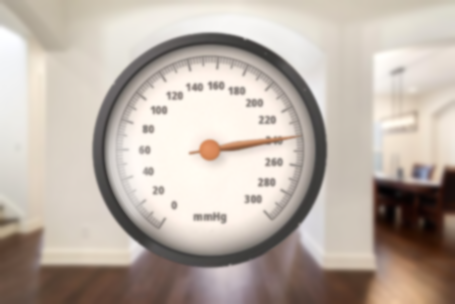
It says 240 mmHg
